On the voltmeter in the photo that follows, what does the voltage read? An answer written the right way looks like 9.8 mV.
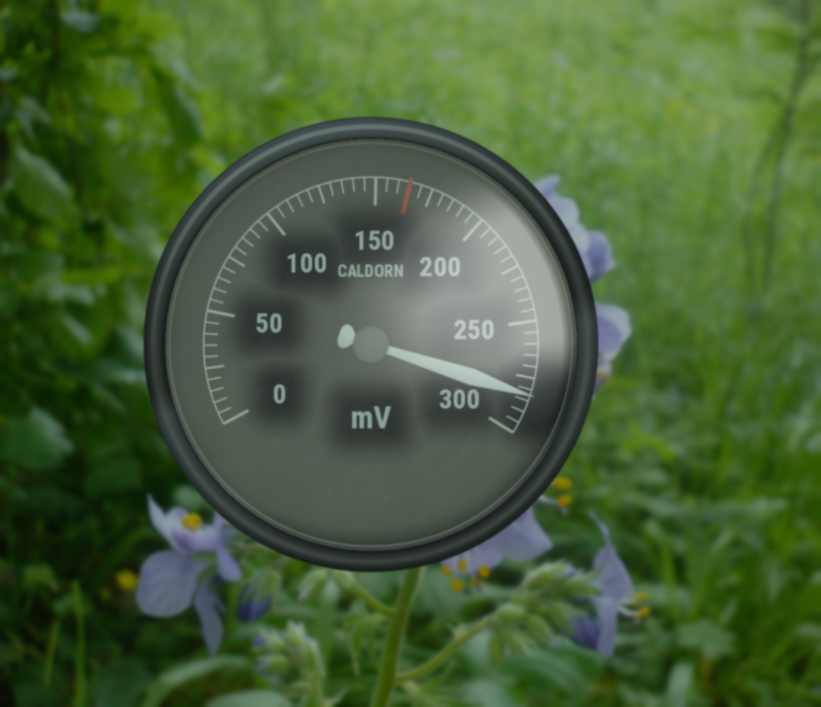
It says 282.5 mV
